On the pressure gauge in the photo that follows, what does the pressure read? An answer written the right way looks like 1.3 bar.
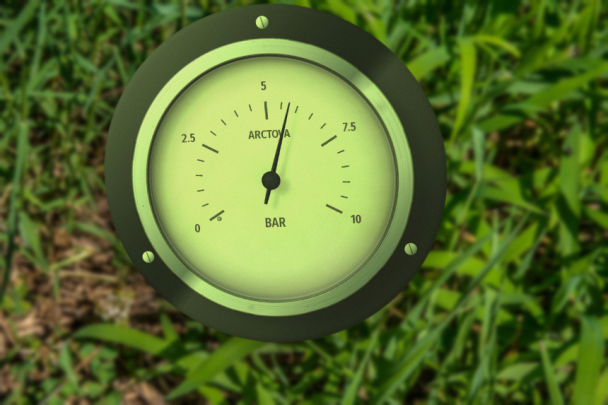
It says 5.75 bar
